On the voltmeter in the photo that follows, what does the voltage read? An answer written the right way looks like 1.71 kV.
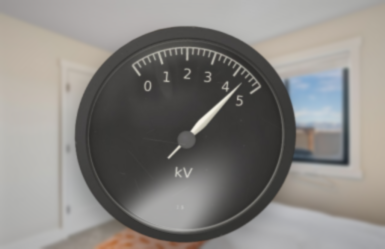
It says 4.4 kV
